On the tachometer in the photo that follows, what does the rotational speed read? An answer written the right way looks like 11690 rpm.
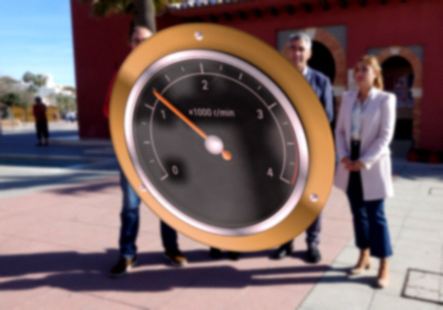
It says 1250 rpm
